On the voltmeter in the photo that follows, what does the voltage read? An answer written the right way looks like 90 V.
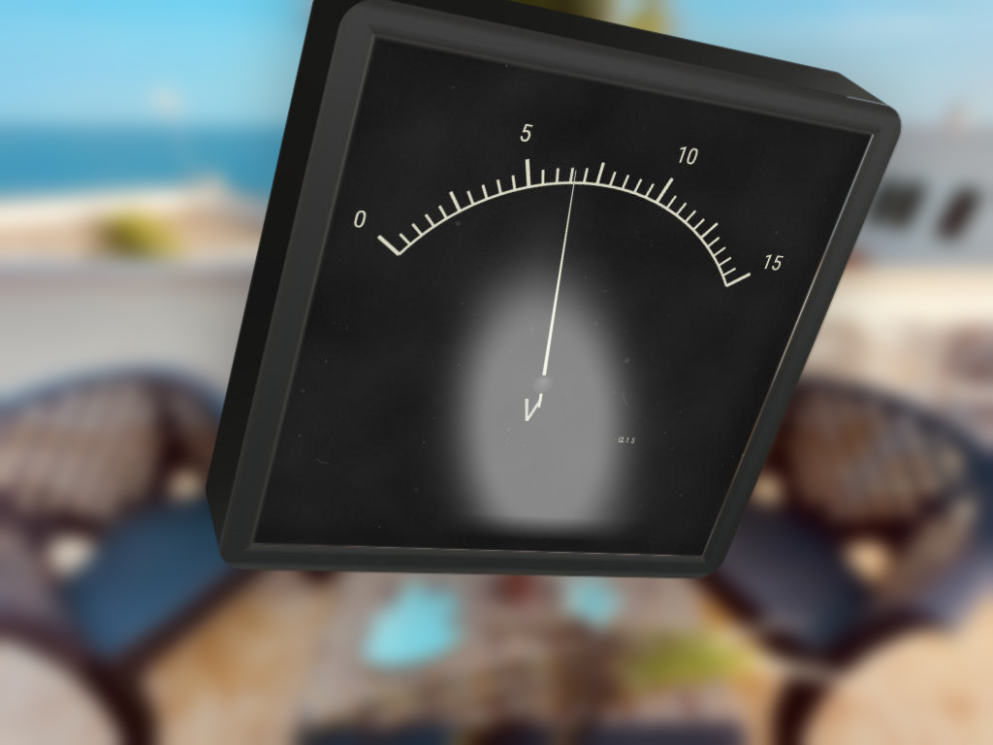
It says 6.5 V
